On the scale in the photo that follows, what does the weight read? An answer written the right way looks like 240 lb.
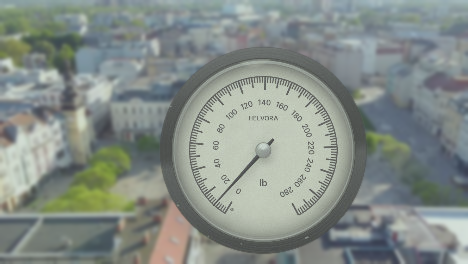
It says 10 lb
